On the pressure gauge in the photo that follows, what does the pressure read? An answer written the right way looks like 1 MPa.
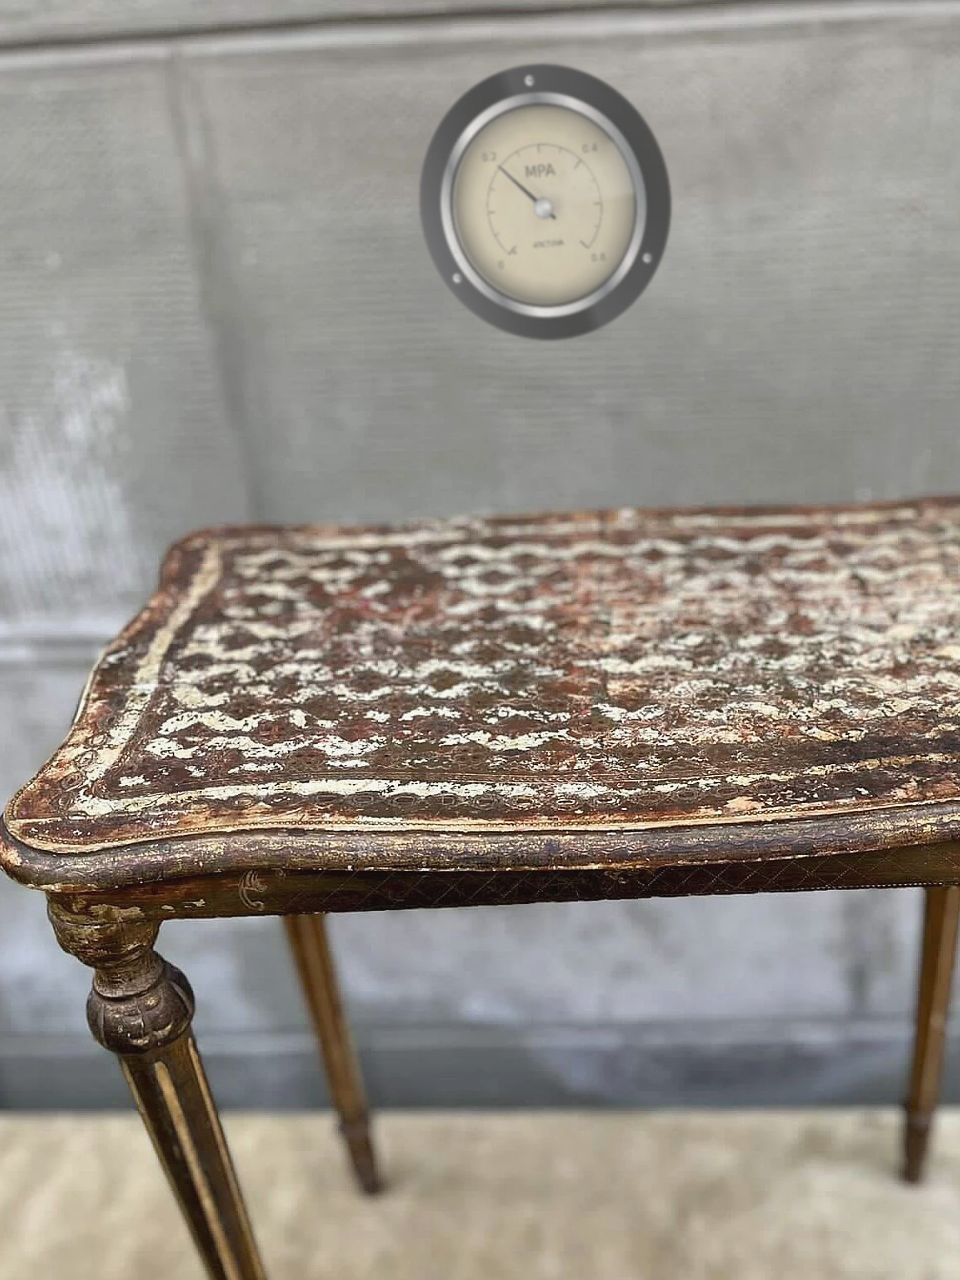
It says 0.2 MPa
